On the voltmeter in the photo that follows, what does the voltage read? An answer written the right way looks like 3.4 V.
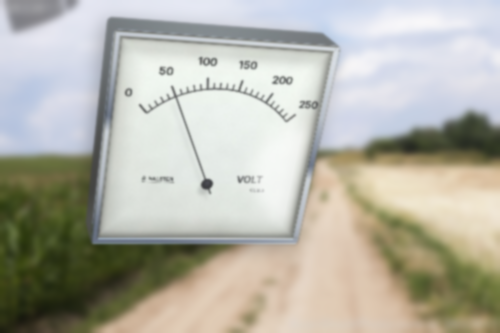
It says 50 V
